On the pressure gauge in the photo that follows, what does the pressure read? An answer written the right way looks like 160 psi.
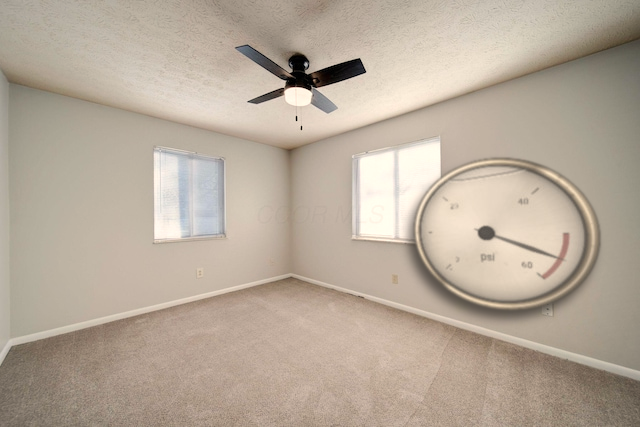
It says 55 psi
